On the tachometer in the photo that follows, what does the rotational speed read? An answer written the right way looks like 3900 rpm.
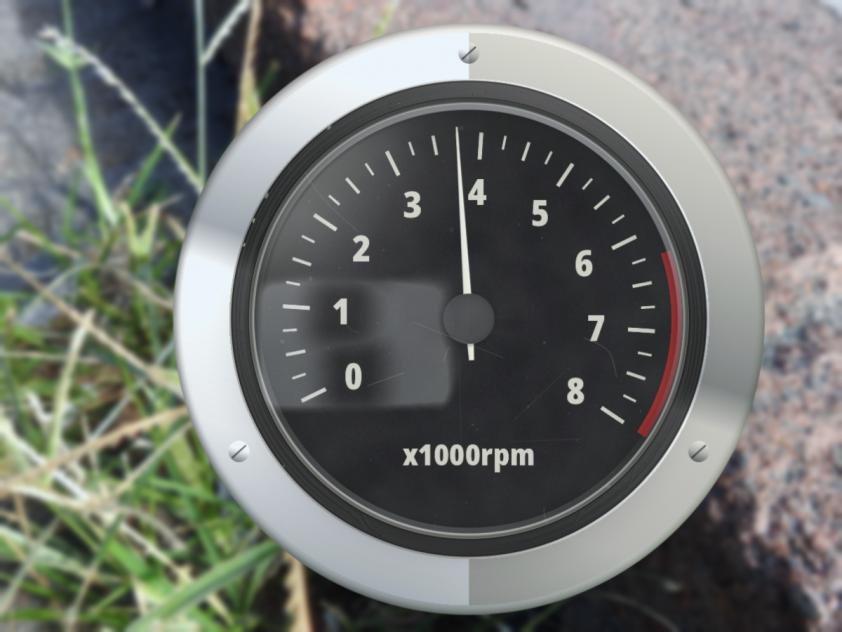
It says 3750 rpm
